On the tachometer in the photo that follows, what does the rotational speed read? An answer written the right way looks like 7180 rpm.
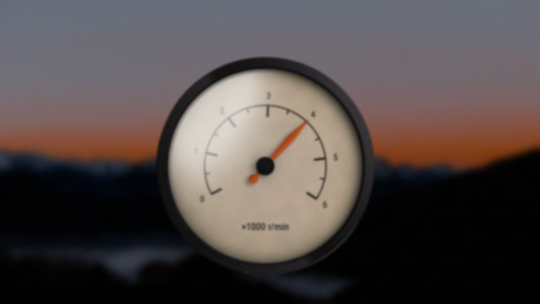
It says 4000 rpm
